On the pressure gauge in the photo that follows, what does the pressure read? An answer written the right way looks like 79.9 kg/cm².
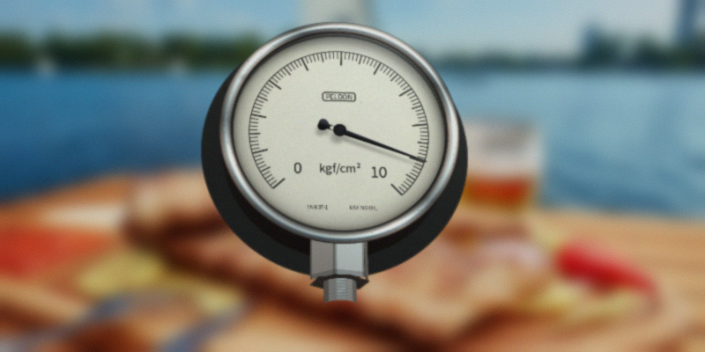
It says 9 kg/cm²
